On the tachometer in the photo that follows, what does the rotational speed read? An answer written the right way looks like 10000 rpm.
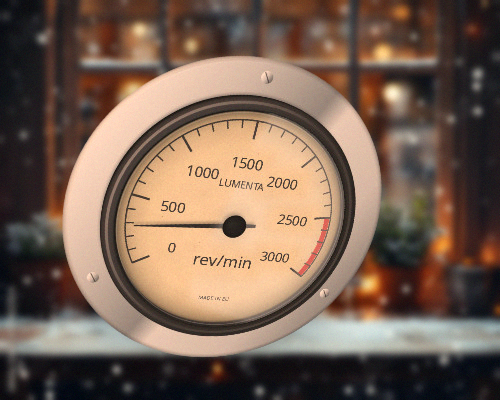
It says 300 rpm
